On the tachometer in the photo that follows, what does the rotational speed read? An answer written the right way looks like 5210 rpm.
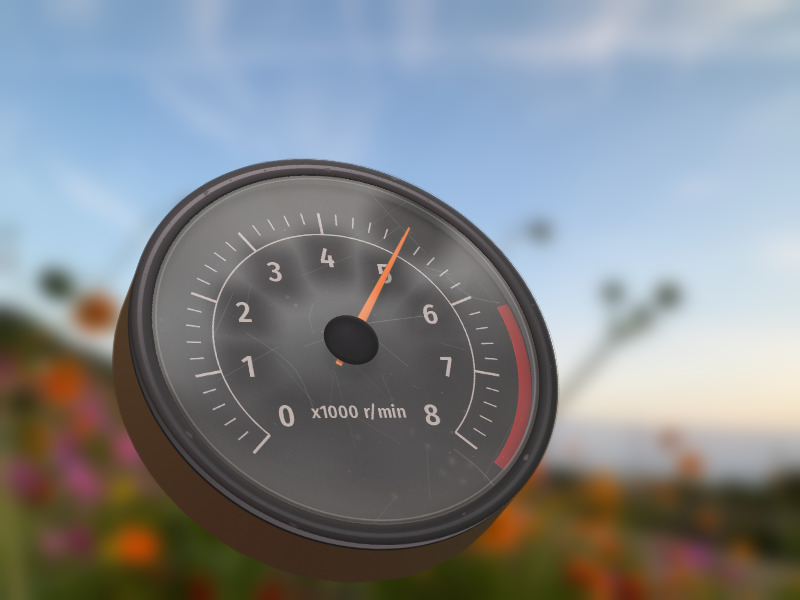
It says 5000 rpm
